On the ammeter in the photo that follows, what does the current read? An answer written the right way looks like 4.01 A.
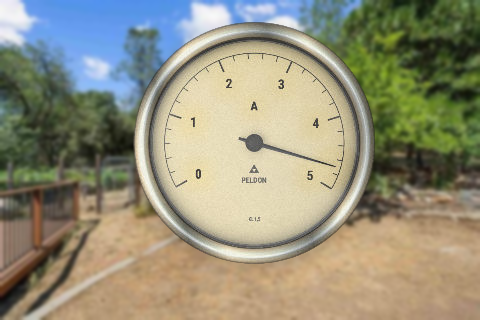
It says 4.7 A
